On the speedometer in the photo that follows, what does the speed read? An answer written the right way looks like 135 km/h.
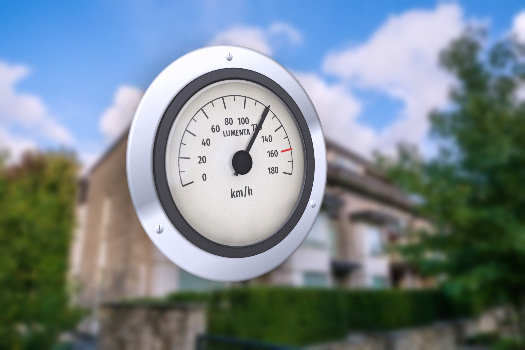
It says 120 km/h
